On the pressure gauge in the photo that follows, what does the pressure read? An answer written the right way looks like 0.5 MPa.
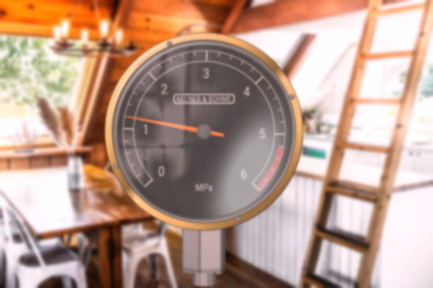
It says 1.2 MPa
